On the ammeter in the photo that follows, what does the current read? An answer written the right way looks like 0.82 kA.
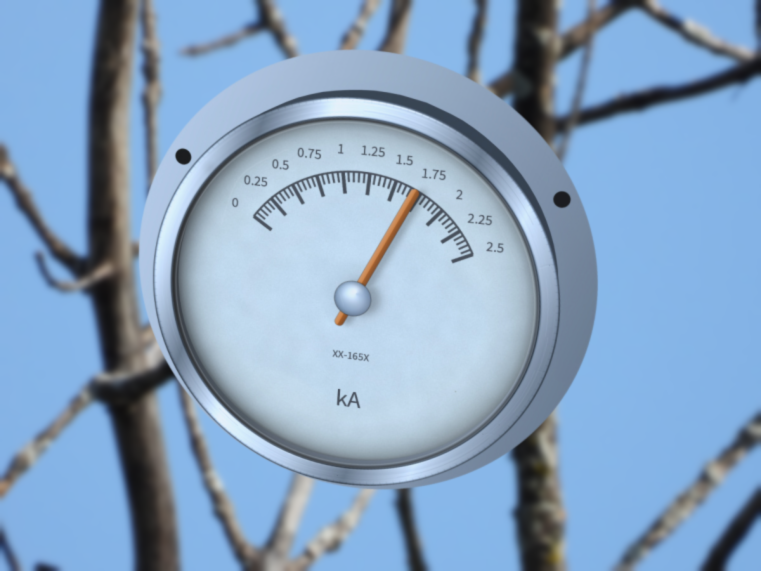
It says 1.7 kA
